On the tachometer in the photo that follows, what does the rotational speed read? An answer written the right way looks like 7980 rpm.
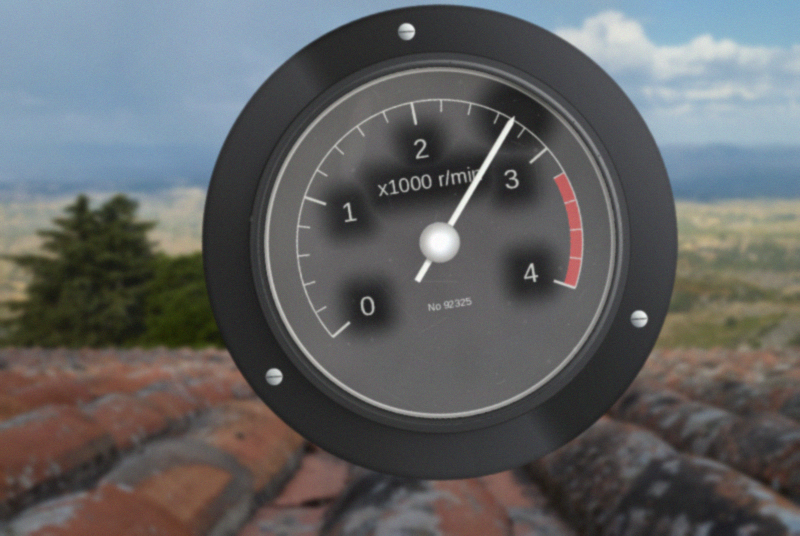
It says 2700 rpm
